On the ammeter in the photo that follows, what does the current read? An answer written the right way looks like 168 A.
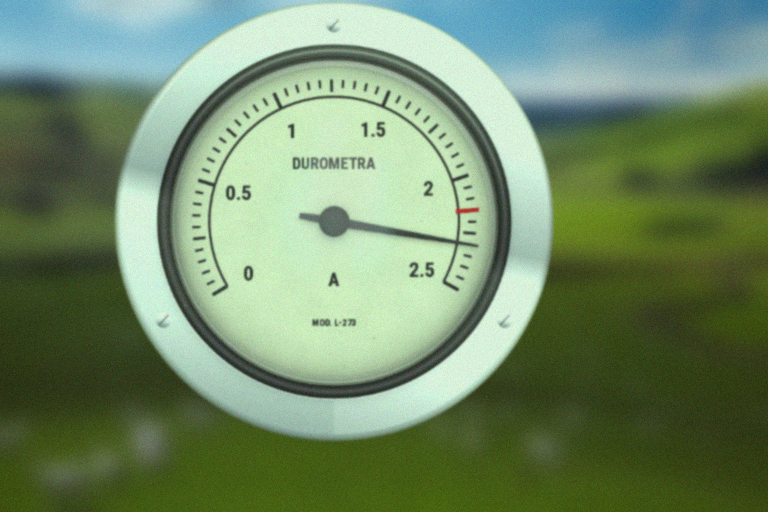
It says 2.3 A
